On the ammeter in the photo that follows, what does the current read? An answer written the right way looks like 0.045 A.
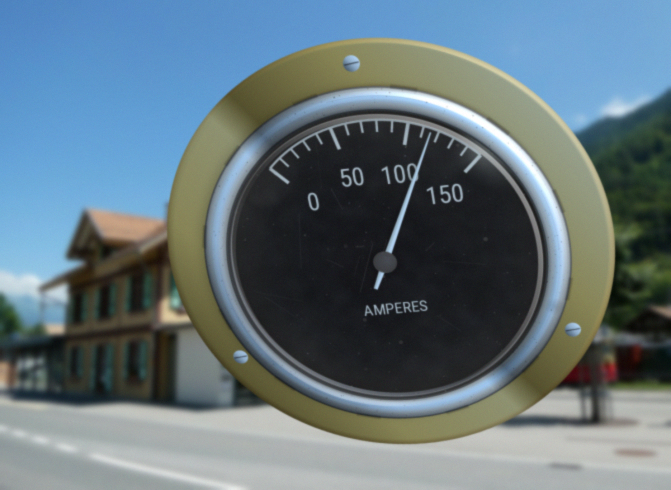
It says 115 A
